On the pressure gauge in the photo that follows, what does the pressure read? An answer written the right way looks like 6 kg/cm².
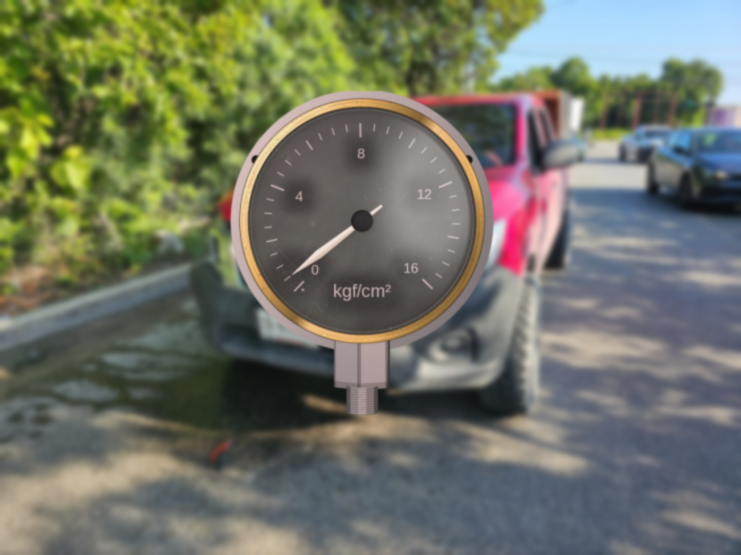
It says 0.5 kg/cm²
